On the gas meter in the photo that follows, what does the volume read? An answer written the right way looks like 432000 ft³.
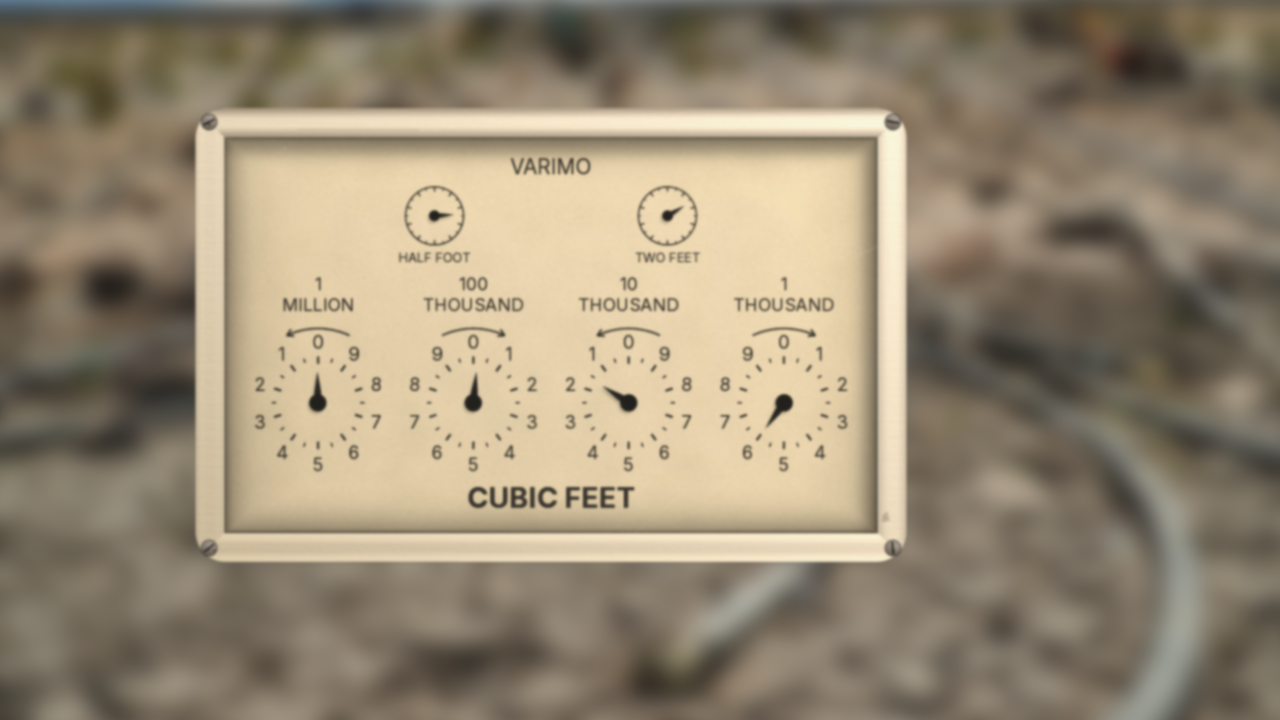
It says 1600 ft³
